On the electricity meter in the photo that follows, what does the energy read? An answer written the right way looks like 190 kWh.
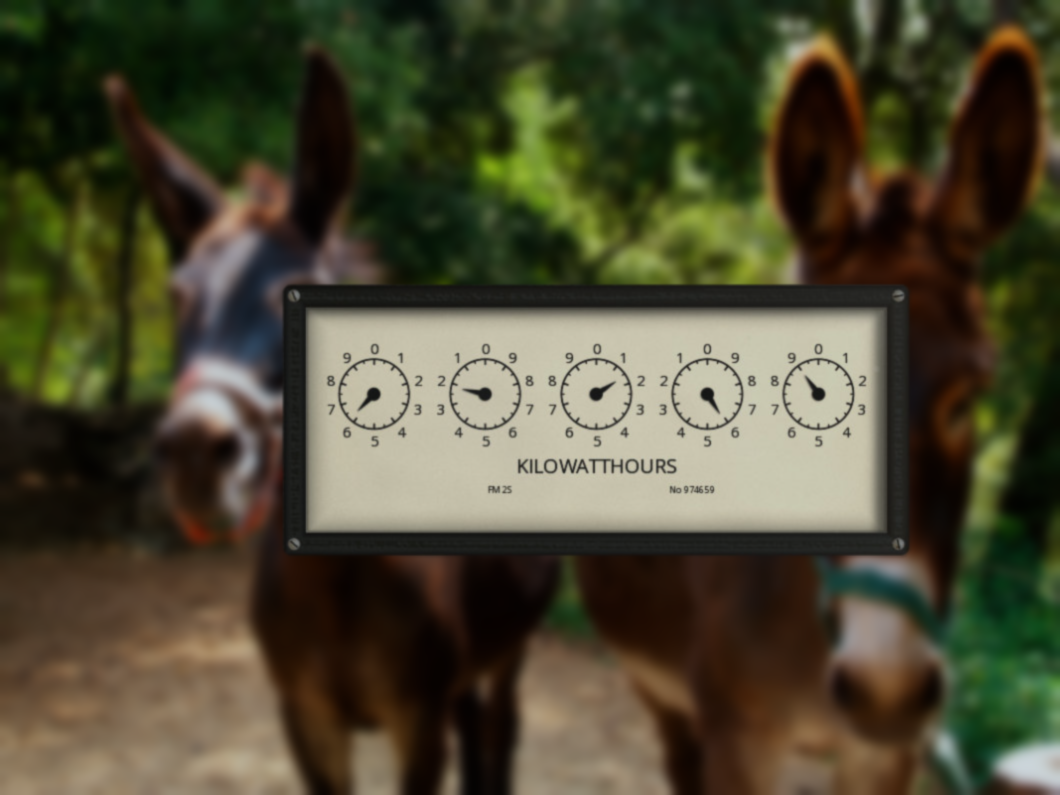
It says 62159 kWh
